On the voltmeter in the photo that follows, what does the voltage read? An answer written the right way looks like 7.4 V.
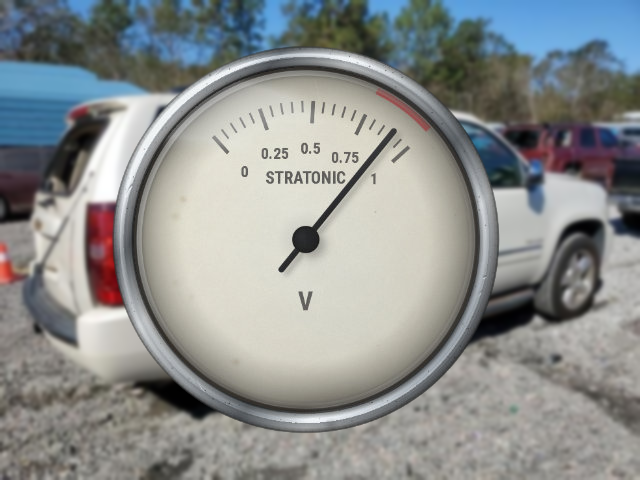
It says 0.9 V
